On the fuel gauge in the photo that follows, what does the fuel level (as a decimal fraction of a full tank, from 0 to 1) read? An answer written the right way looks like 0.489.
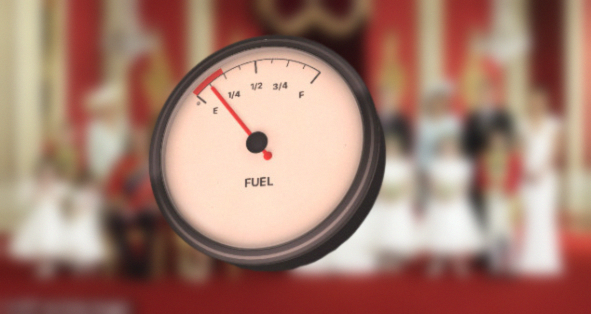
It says 0.125
